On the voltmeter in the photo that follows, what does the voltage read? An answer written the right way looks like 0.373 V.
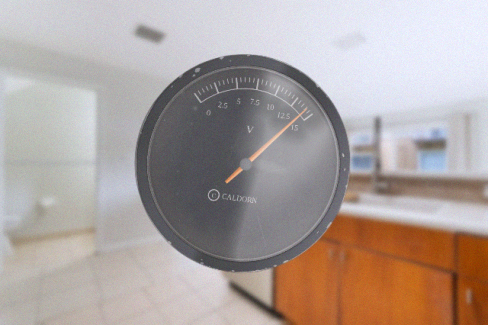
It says 14 V
